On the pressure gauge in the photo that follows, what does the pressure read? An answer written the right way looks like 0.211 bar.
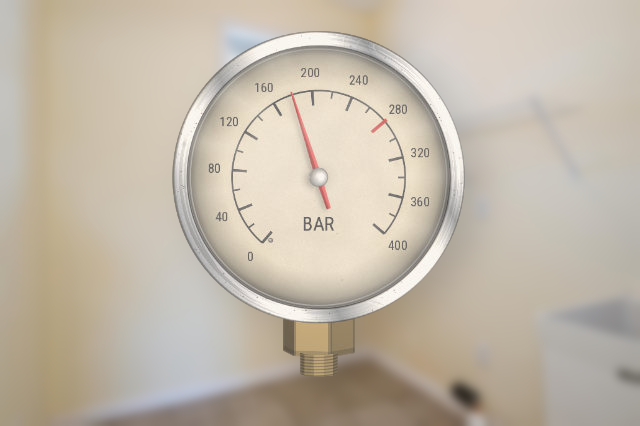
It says 180 bar
